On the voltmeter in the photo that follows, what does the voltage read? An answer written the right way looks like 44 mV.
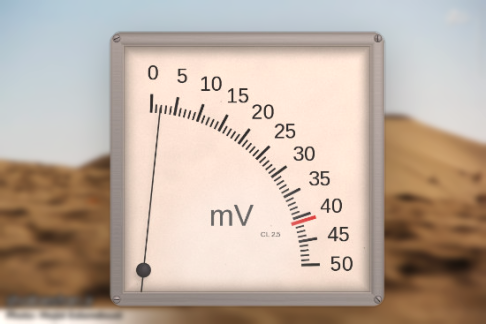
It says 2 mV
